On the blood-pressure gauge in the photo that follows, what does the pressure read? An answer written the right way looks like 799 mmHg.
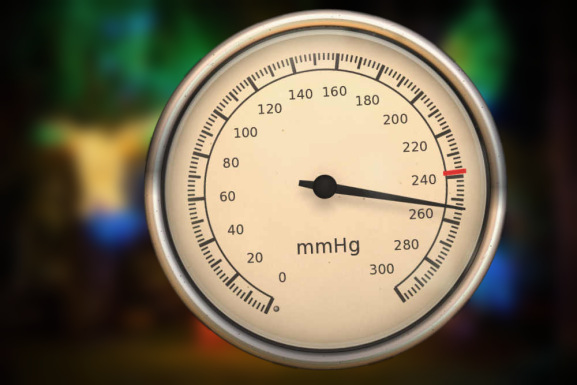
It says 254 mmHg
